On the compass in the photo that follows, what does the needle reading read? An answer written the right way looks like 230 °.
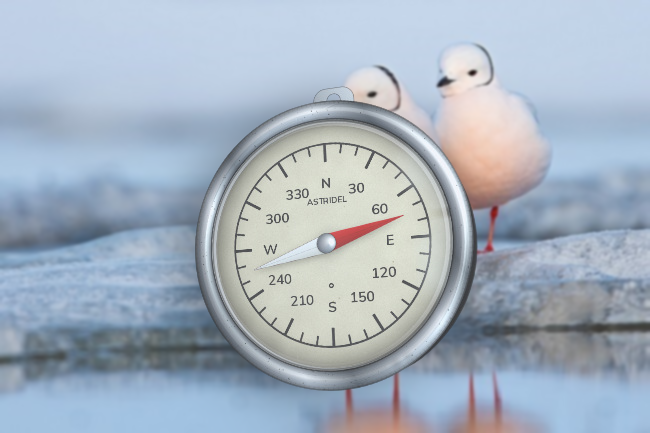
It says 75 °
